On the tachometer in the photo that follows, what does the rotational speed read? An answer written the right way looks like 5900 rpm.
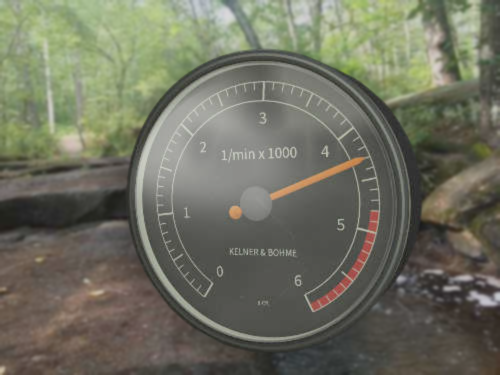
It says 4300 rpm
